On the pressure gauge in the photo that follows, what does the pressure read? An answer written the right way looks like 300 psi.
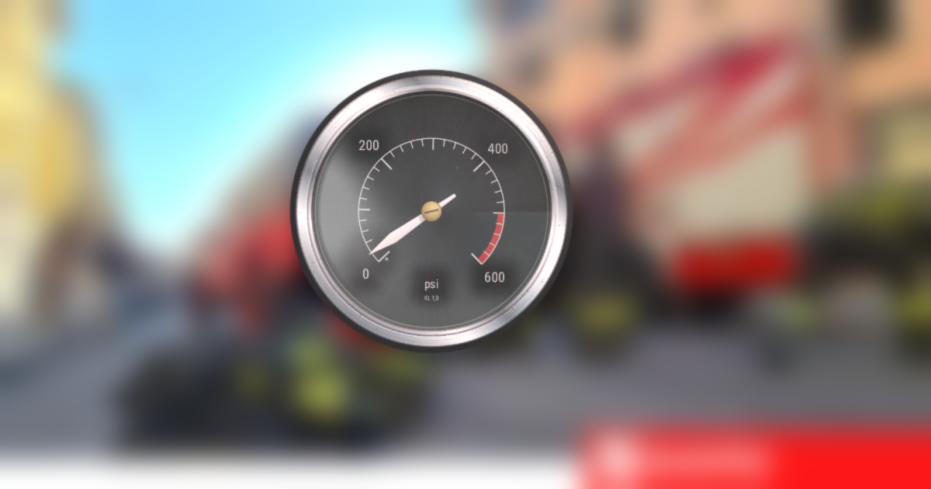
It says 20 psi
